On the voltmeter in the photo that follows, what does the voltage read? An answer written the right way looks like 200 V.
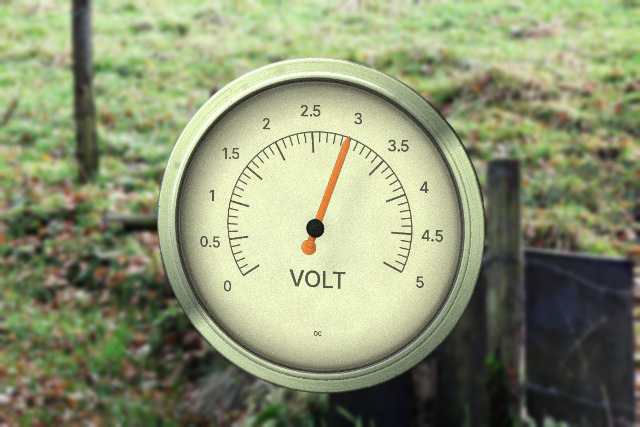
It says 3 V
